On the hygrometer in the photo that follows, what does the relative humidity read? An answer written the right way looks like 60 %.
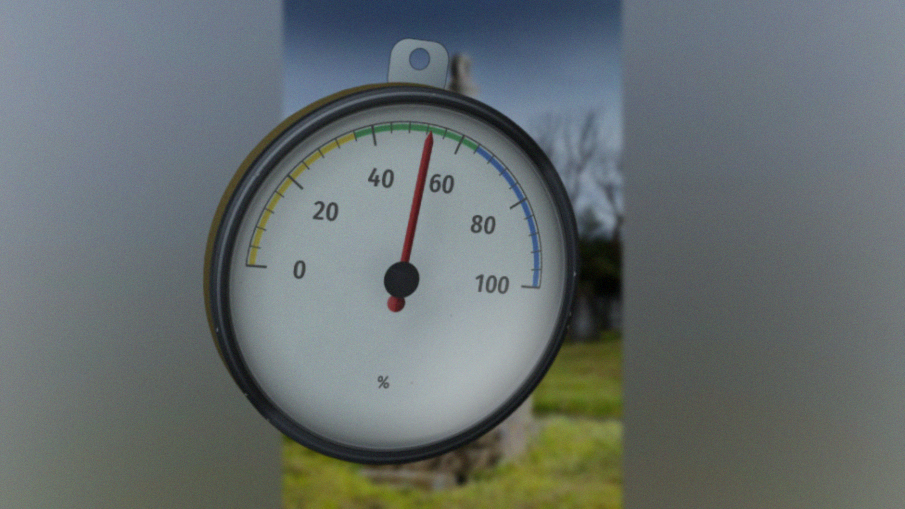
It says 52 %
